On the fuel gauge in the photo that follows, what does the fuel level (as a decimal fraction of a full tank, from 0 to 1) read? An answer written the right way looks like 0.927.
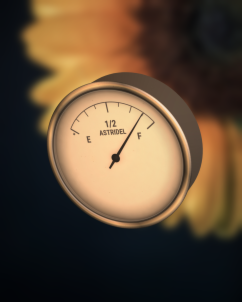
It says 0.875
